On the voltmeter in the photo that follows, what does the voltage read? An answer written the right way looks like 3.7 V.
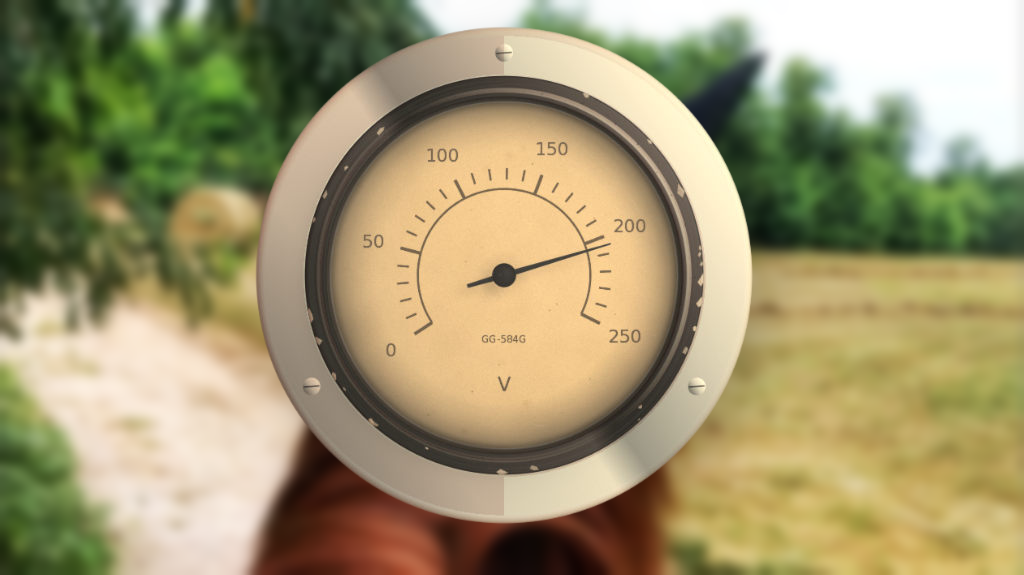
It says 205 V
